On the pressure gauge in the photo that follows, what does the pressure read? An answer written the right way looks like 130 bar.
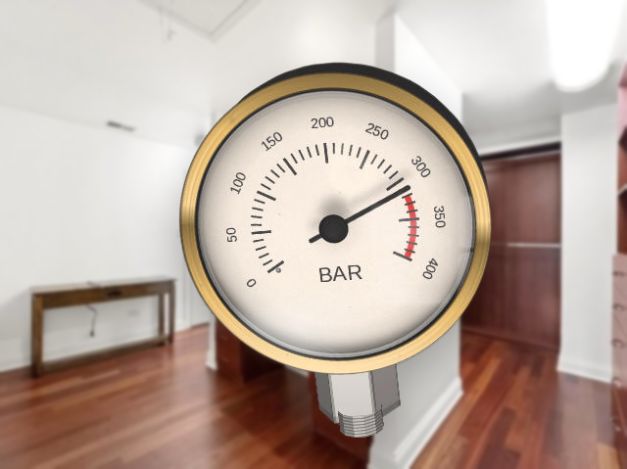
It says 310 bar
